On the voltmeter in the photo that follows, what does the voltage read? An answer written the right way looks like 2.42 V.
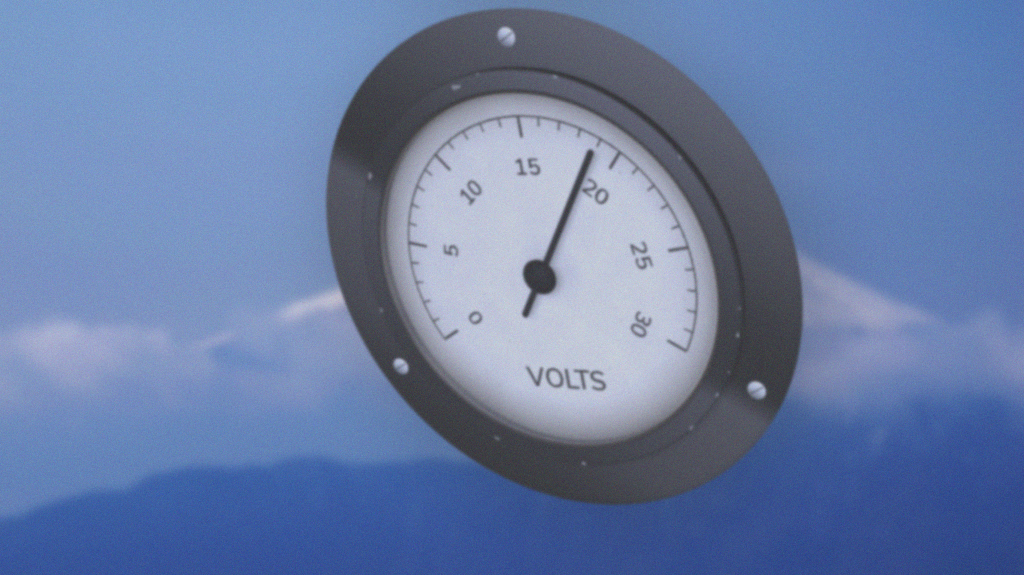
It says 19 V
